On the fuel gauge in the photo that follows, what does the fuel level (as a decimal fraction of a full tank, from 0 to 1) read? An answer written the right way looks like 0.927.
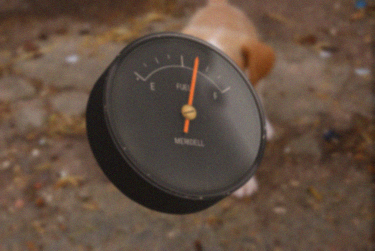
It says 0.625
